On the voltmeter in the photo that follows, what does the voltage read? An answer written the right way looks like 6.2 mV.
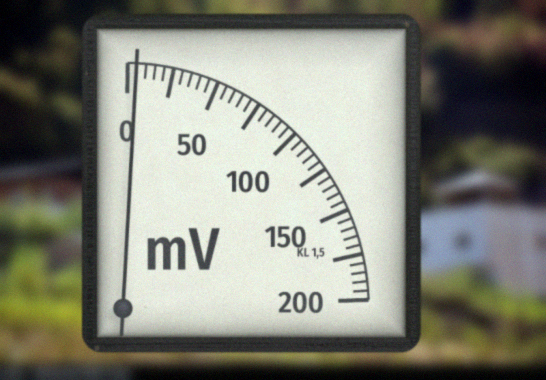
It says 5 mV
